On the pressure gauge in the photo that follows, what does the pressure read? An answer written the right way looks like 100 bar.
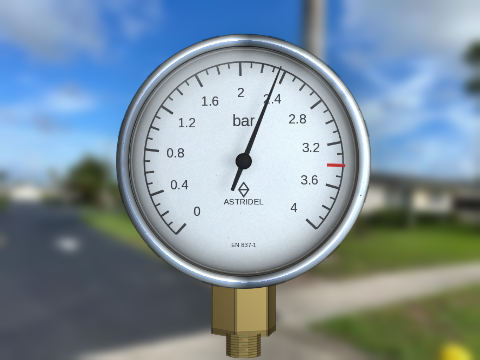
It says 2.35 bar
